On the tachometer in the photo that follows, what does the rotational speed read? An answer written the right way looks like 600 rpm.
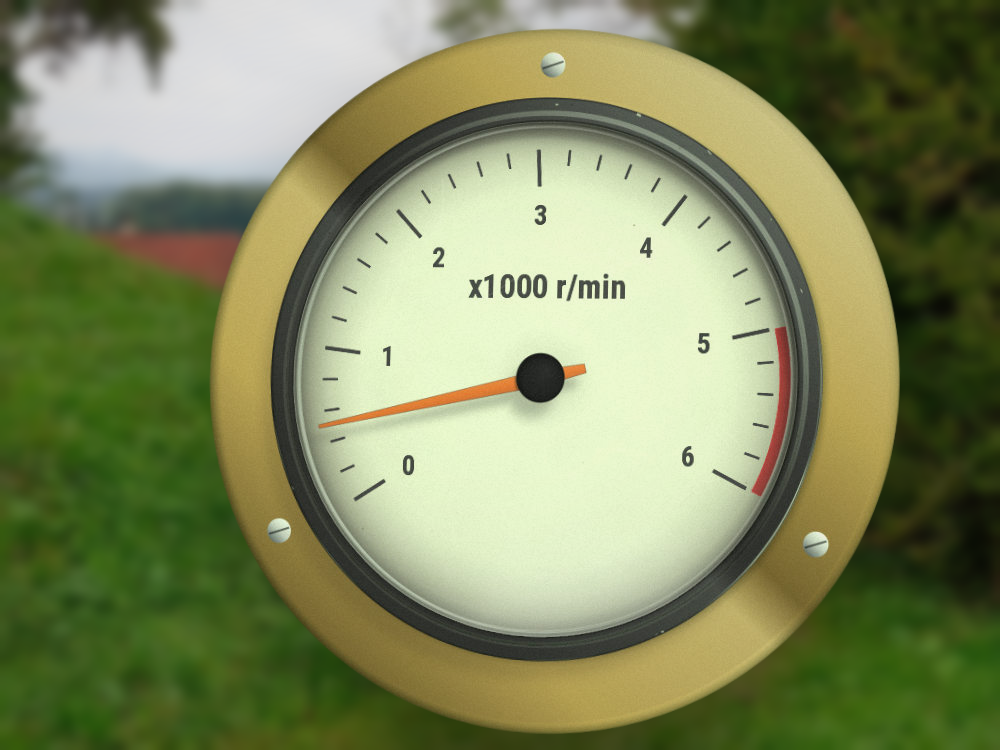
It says 500 rpm
